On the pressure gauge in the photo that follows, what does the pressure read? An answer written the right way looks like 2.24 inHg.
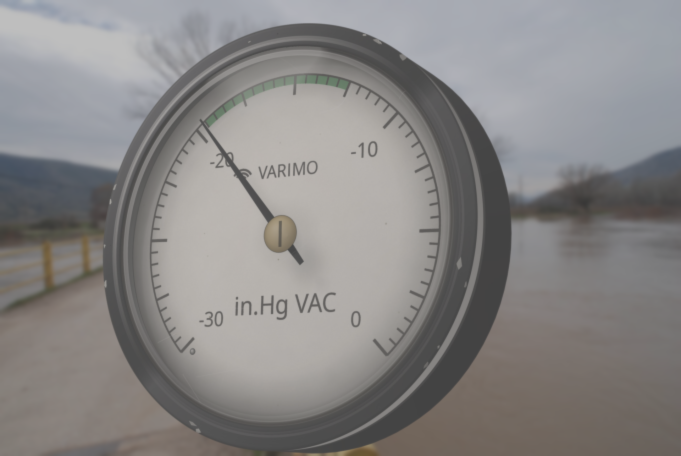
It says -19.5 inHg
